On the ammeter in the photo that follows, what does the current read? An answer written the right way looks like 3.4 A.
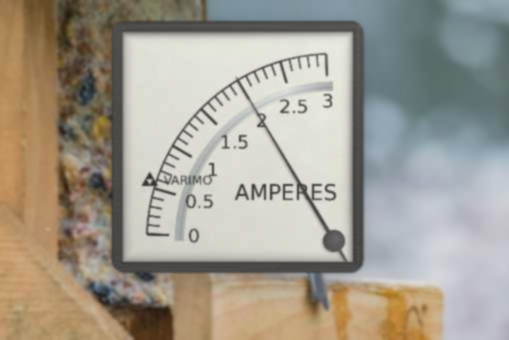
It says 2 A
